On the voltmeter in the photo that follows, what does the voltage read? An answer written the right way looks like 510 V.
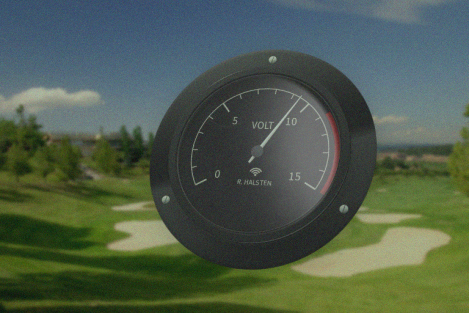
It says 9.5 V
